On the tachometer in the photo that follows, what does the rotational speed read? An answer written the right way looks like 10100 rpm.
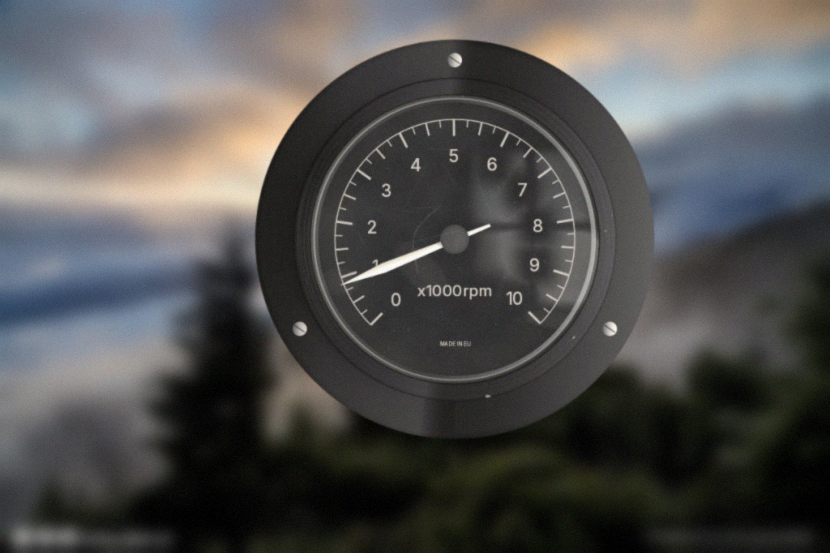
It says 875 rpm
